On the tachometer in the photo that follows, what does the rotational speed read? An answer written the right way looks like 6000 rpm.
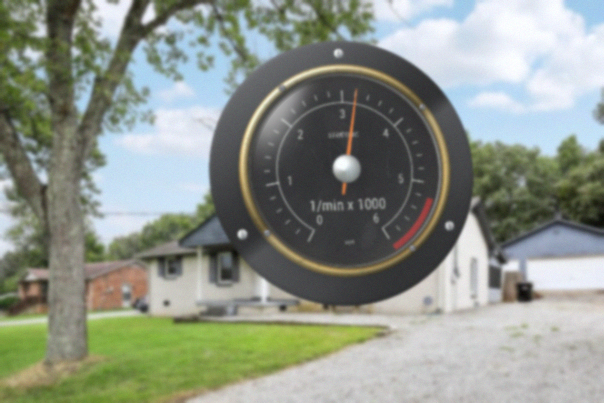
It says 3200 rpm
